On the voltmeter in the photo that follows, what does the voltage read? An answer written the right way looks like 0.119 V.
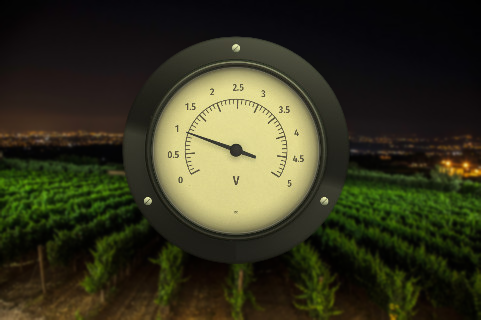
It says 1 V
